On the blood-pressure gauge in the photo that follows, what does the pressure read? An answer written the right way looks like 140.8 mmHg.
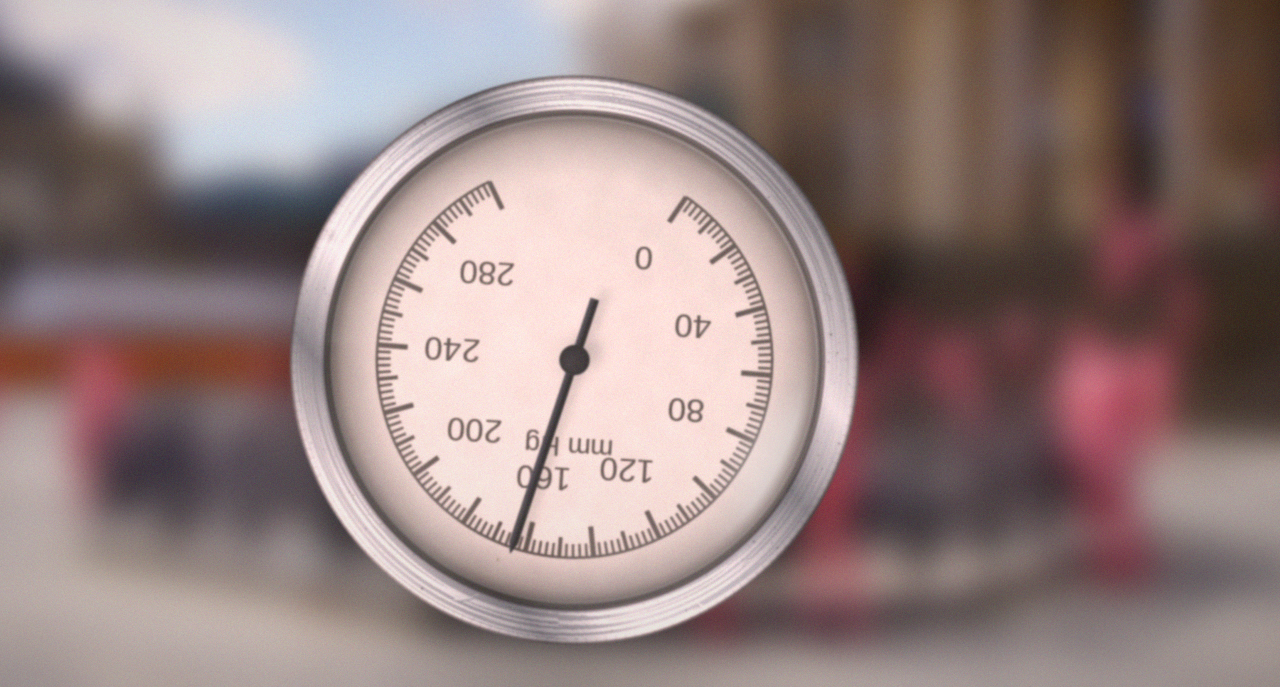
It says 164 mmHg
